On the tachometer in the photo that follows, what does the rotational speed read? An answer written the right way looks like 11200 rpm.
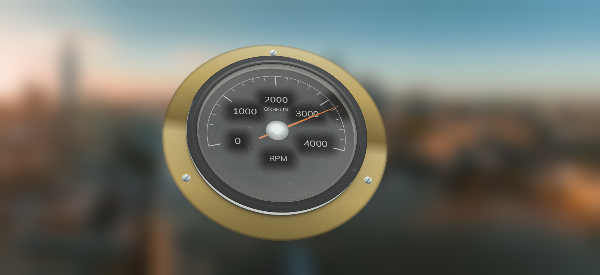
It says 3200 rpm
